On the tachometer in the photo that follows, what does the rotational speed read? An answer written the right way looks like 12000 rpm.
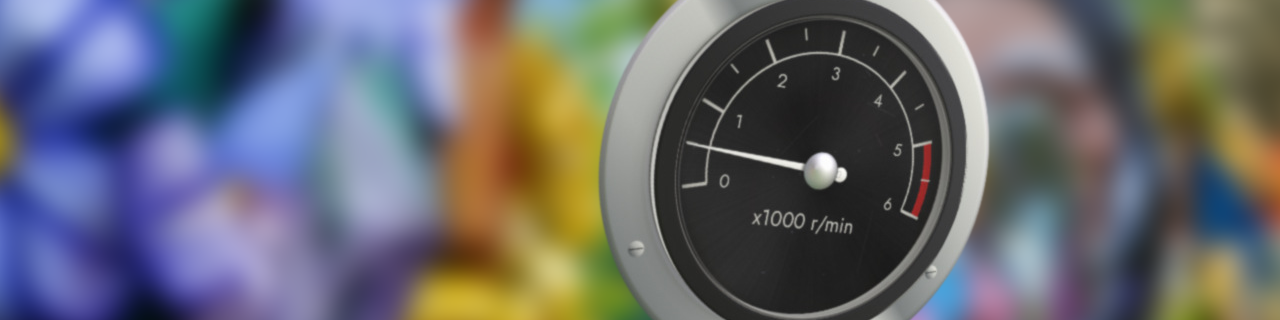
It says 500 rpm
